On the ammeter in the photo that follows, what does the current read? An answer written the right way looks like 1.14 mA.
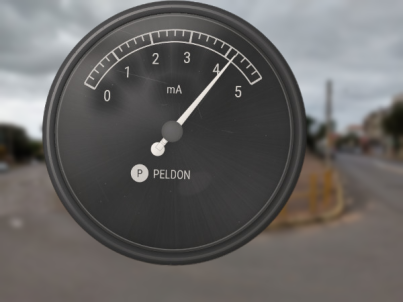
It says 4.2 mA
